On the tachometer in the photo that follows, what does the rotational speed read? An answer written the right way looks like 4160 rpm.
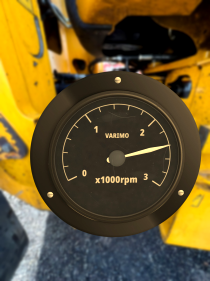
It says 2400 rpm
